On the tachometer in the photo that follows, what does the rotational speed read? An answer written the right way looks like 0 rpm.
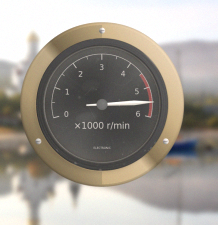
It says 5500 rpm
